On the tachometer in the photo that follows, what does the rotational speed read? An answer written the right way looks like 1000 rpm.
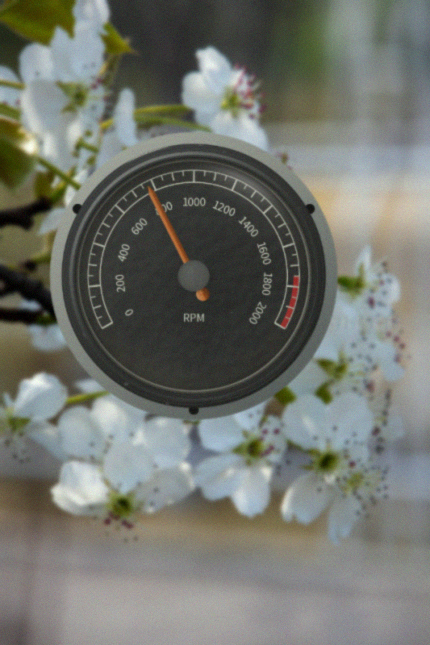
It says 775 rpm
